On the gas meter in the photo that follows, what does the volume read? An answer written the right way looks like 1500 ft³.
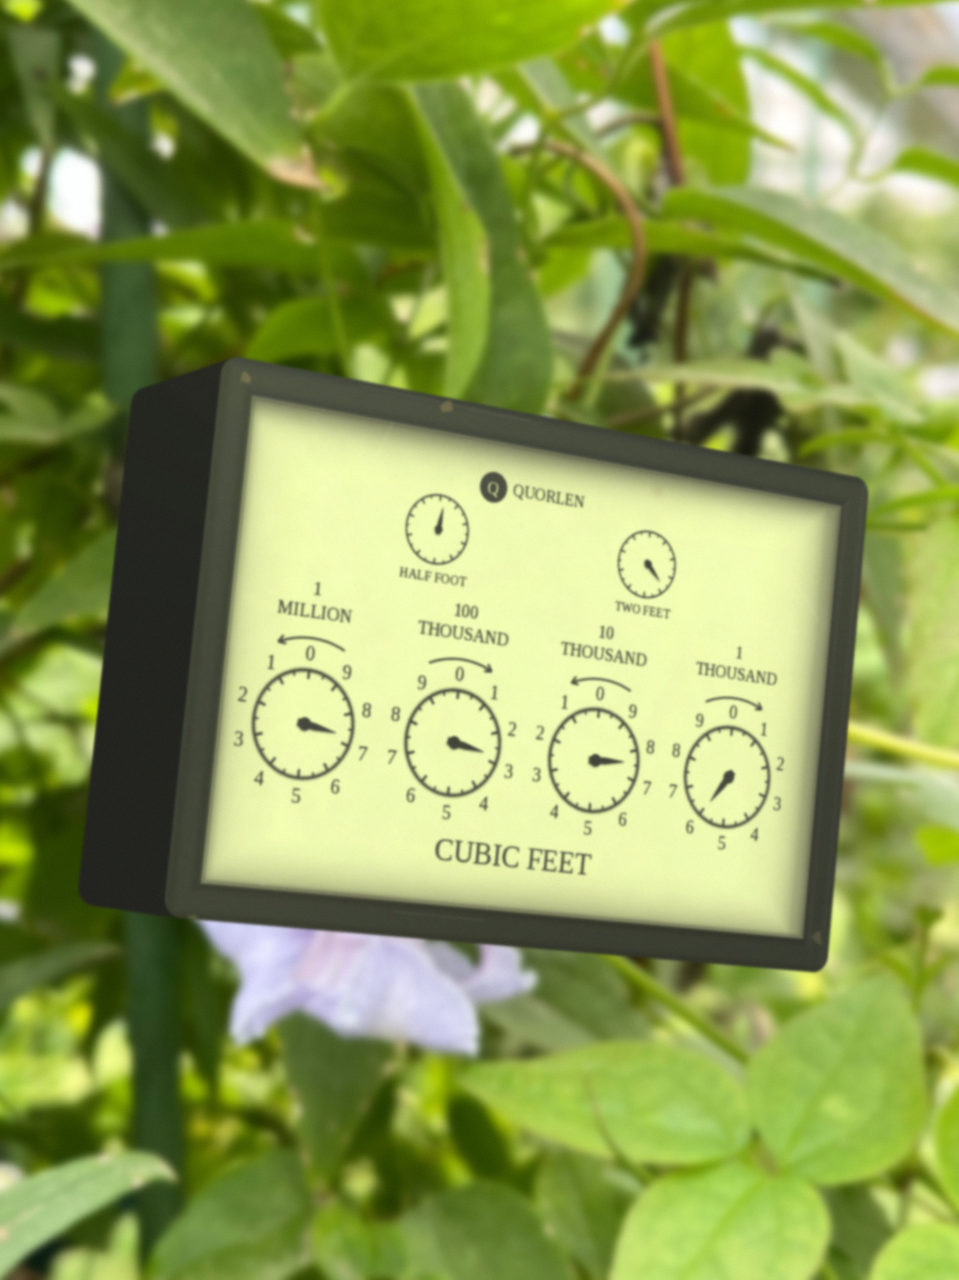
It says 727600 ft³
